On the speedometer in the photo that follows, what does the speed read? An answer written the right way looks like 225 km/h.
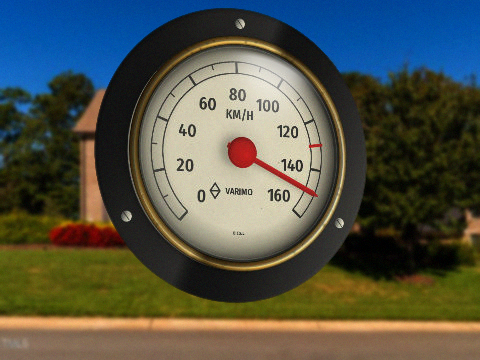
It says 150 km/h
